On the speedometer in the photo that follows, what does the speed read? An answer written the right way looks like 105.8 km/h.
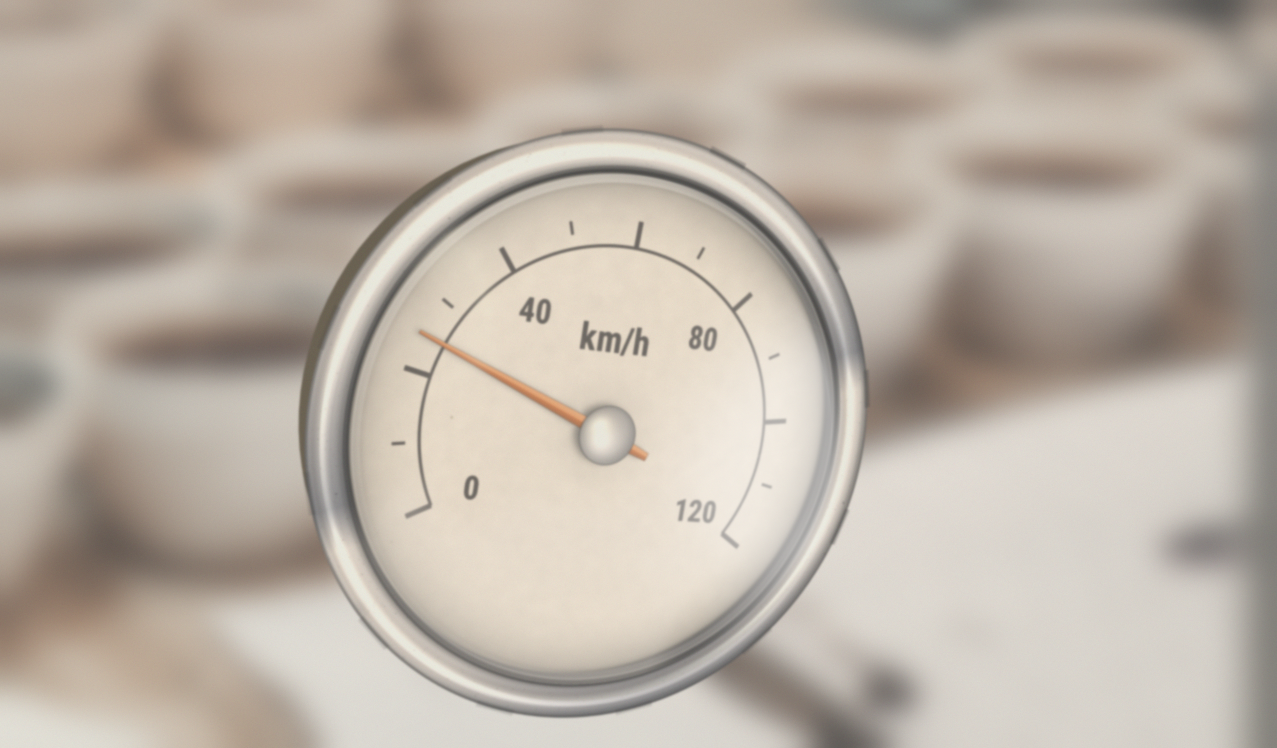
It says 25 km/h
